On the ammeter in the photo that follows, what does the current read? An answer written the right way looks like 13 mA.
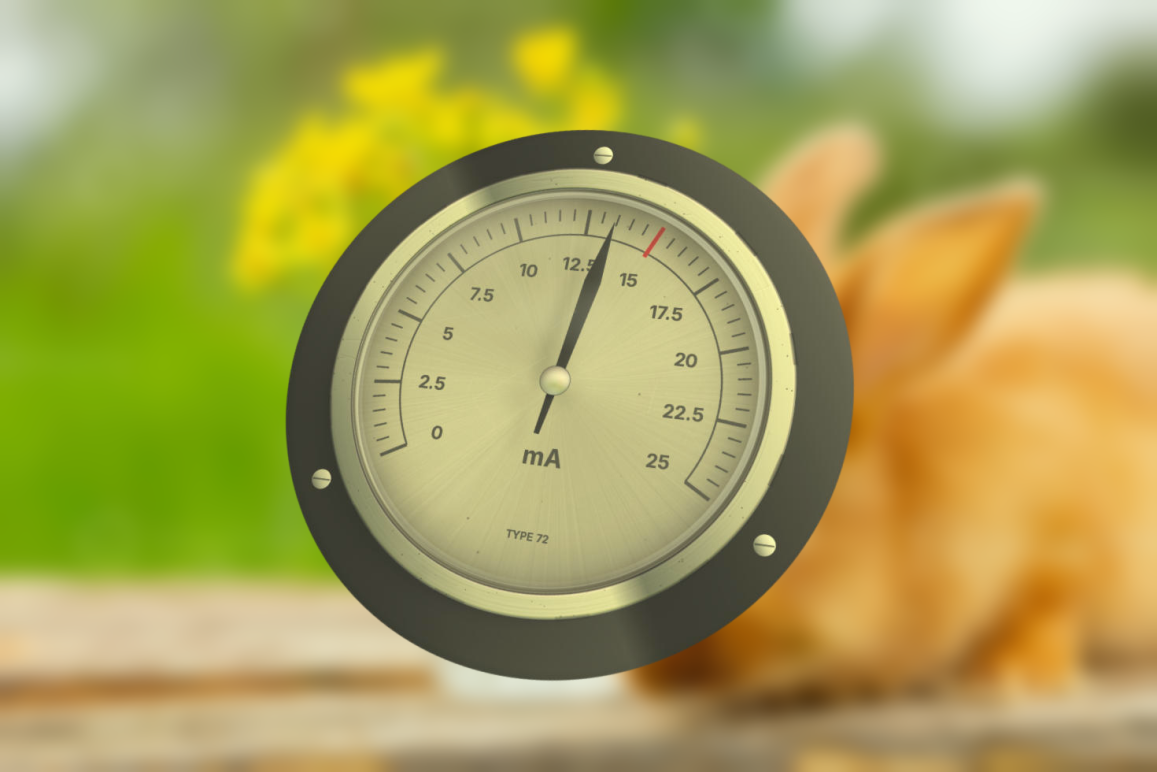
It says 13.5 mA
